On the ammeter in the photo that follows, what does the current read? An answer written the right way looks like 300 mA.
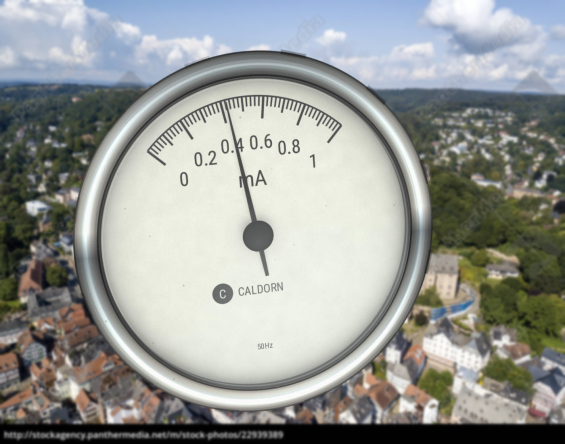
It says 0.42 mA
